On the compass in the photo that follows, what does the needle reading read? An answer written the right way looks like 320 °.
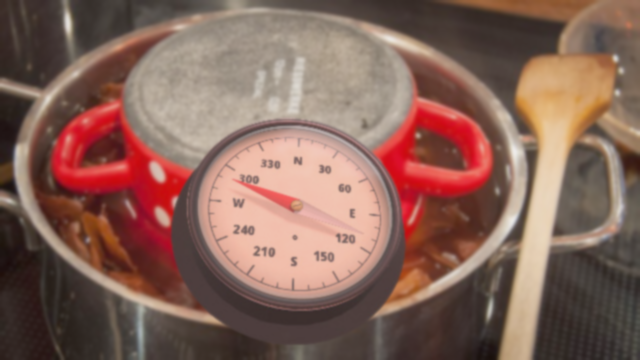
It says 290 °
